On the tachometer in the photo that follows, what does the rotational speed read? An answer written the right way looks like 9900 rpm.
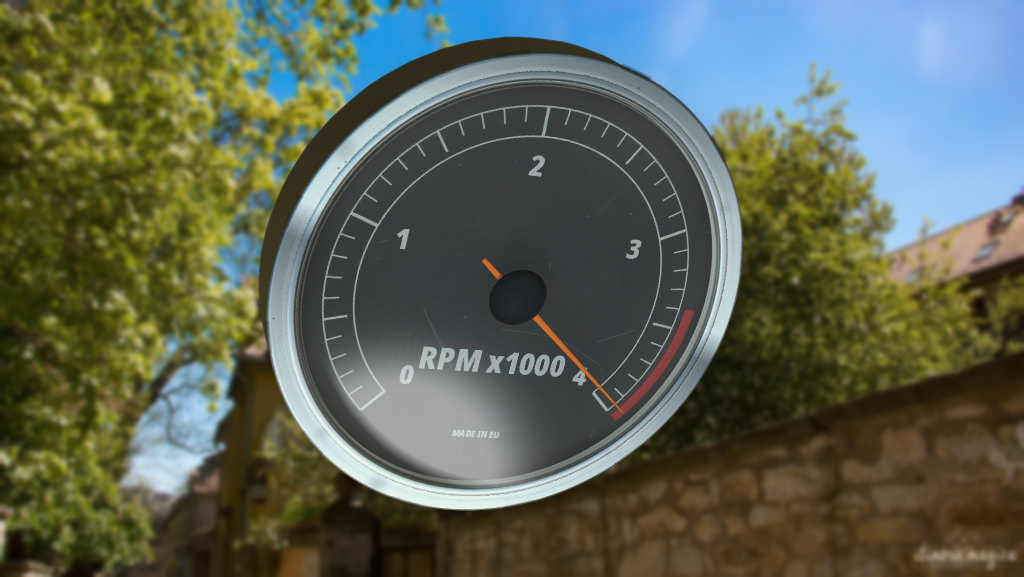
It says 3950 rpm
